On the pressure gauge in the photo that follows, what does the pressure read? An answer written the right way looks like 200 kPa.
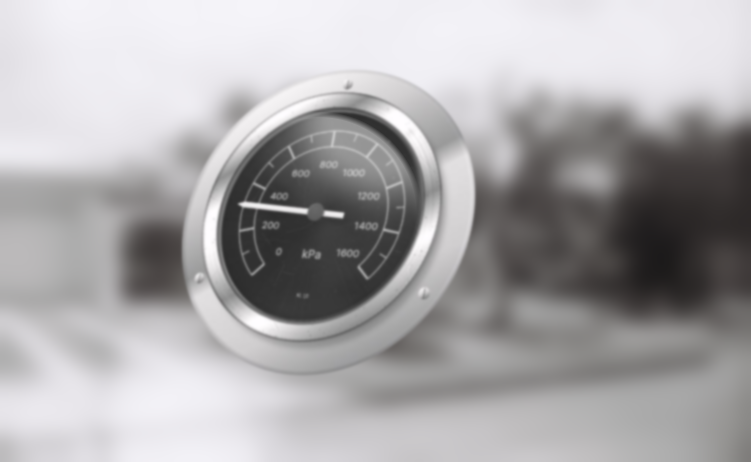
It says 300 kPa
